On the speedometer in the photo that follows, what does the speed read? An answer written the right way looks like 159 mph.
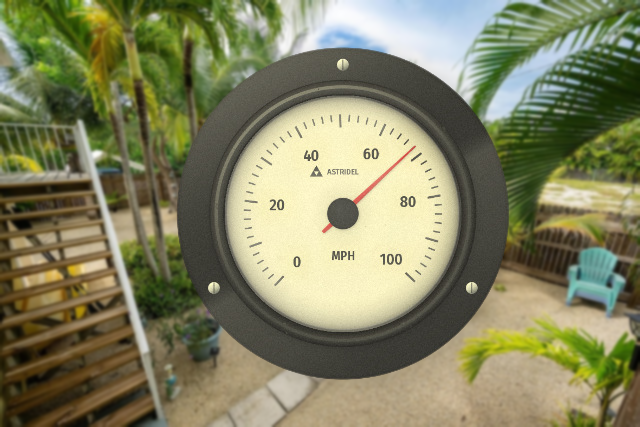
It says 68 mph
